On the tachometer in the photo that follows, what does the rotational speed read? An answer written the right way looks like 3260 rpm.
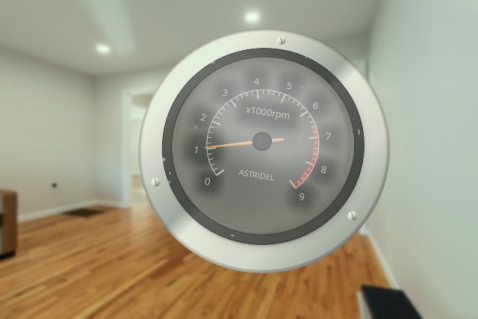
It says 1000 rpm
